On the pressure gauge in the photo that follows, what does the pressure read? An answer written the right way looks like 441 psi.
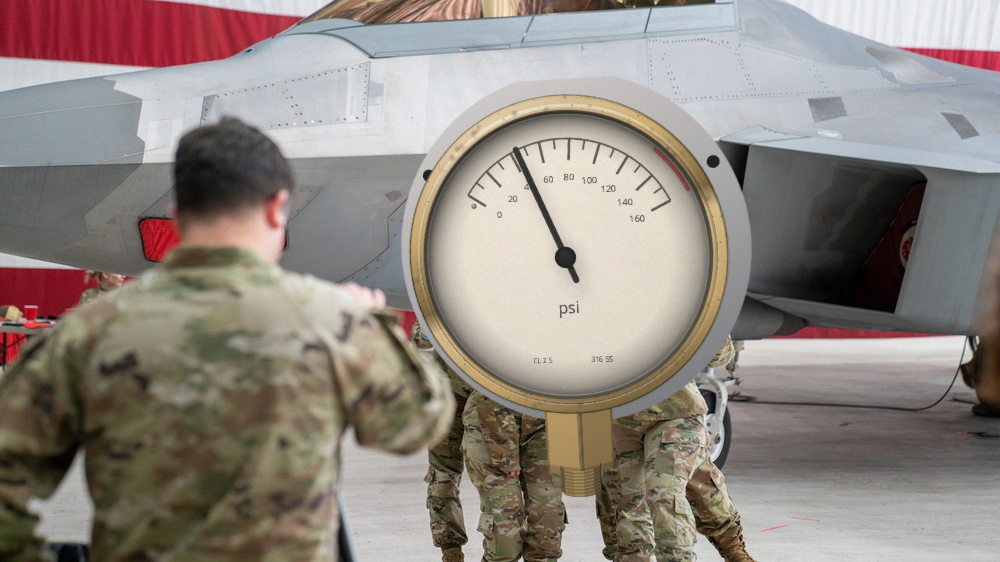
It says 45 psi
